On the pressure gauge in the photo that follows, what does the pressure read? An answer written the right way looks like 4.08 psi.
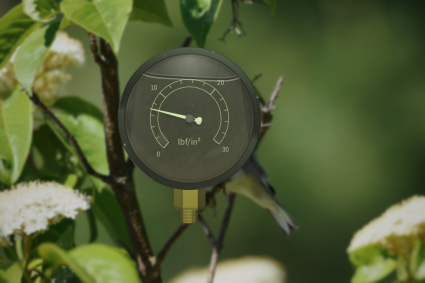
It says 7 psi
